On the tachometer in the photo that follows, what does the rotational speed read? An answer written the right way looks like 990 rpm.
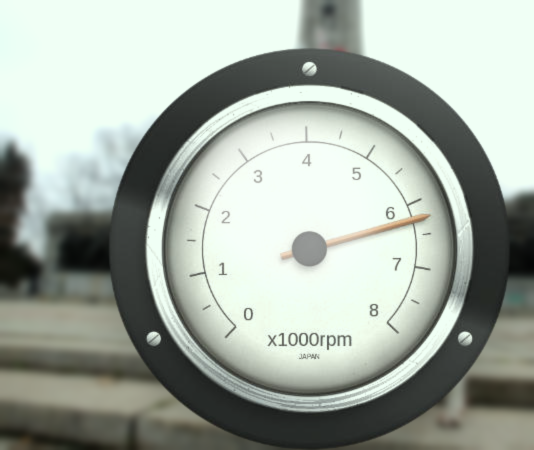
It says 6250 rpm
